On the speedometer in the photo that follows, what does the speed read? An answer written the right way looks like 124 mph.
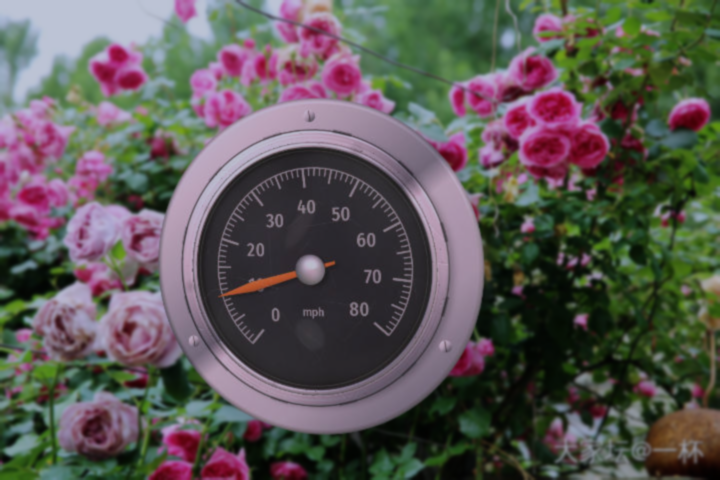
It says 10 mph
